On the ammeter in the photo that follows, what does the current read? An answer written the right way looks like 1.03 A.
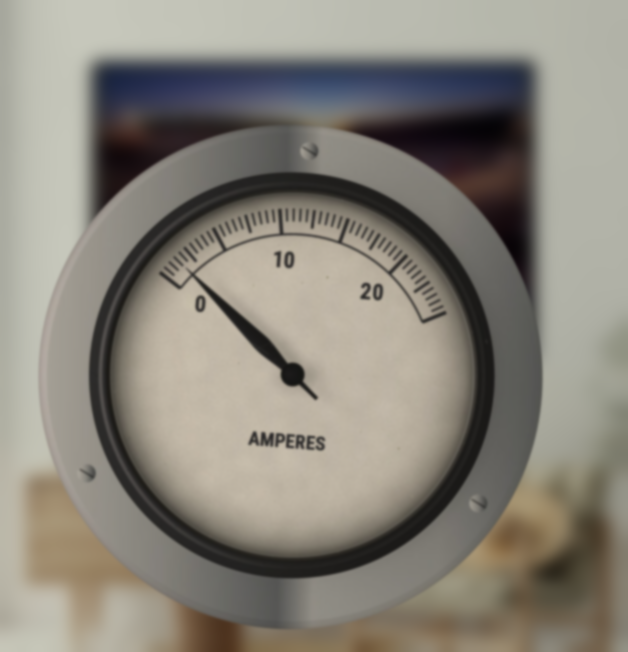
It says 1.5 A
